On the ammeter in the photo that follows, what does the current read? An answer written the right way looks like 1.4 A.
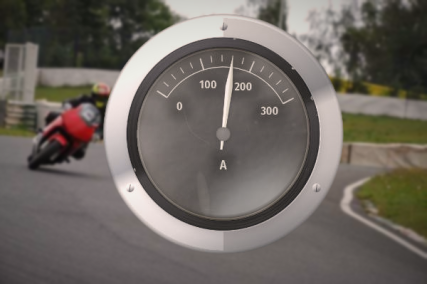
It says 160 A
